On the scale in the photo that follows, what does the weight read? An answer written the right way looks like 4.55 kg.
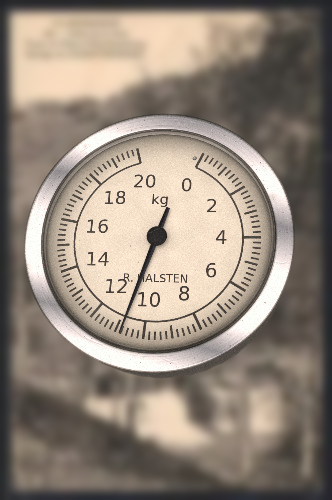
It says 10.8 kg
